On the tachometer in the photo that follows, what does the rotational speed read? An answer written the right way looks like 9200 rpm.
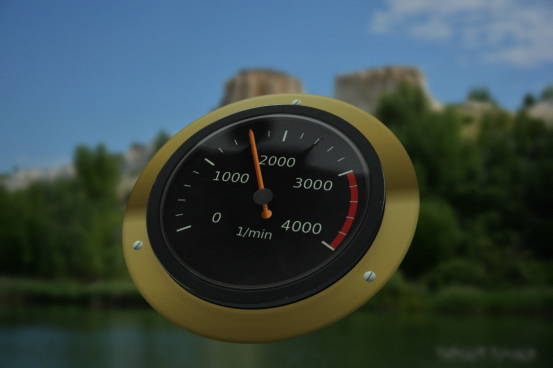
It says 1600 rpm
